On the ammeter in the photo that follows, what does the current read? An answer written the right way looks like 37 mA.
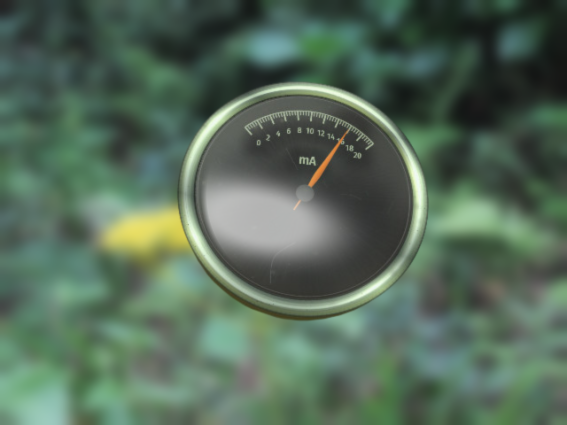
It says 16 mA
